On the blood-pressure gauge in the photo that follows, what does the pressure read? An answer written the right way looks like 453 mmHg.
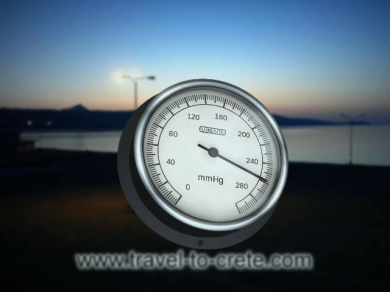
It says 260 mmHg
